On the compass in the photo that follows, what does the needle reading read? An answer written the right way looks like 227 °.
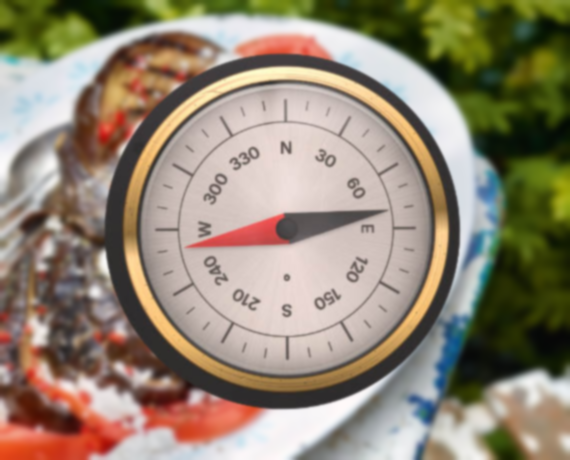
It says 260 °
